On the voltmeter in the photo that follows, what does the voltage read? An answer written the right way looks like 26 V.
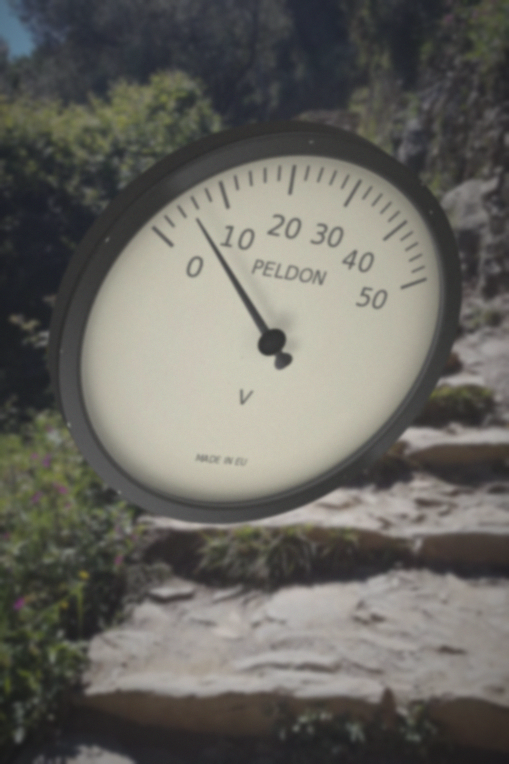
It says 5 V
